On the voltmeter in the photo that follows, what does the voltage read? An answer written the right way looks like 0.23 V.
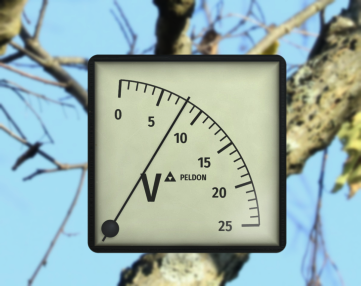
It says 8 V
